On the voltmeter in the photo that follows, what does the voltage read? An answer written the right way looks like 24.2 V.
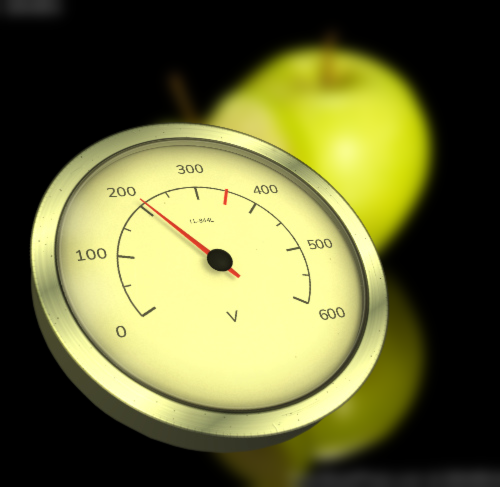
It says 200 V
